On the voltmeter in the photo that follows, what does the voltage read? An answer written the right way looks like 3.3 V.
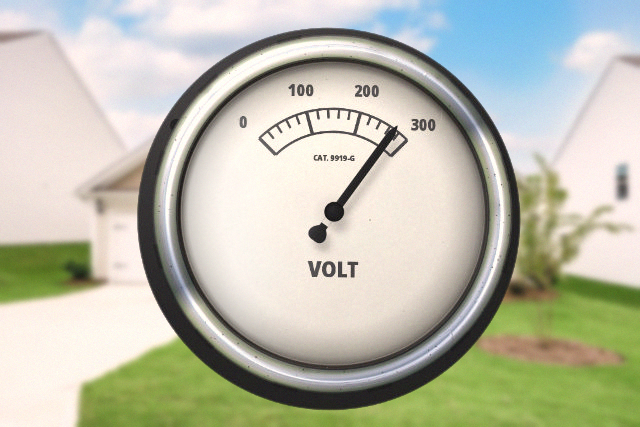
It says 270 V
